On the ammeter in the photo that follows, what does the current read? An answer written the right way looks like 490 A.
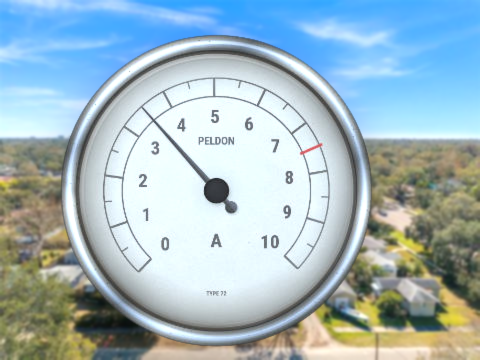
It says 3.5 A
